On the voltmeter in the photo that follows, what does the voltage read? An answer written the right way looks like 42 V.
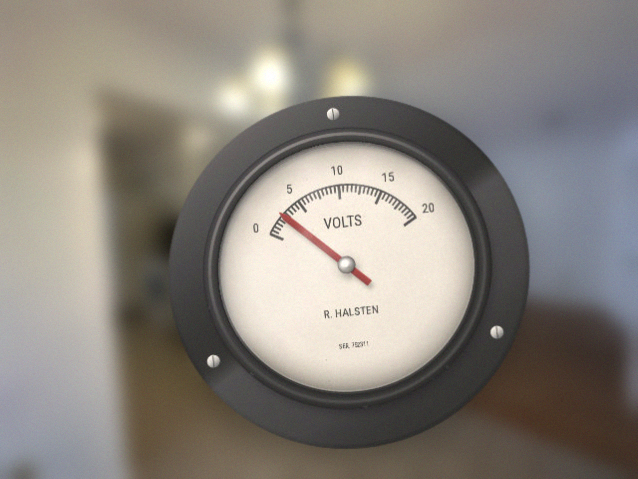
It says 2.5 V
